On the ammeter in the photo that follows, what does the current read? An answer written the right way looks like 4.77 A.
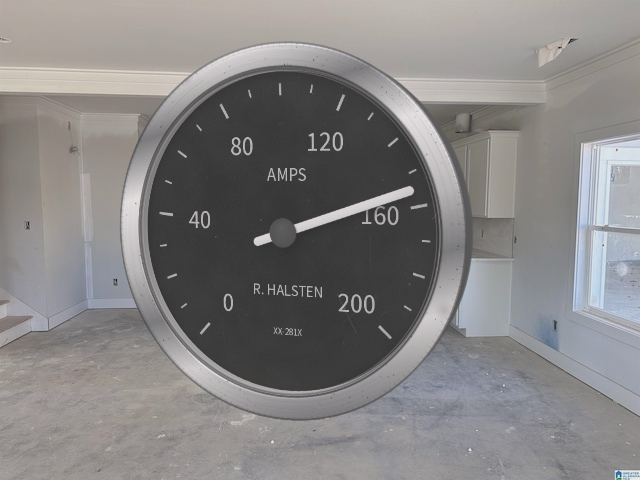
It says 155 A
